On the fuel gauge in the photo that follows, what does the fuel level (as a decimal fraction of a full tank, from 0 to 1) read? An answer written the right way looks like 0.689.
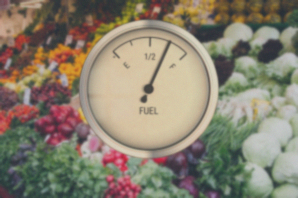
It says 0.75
